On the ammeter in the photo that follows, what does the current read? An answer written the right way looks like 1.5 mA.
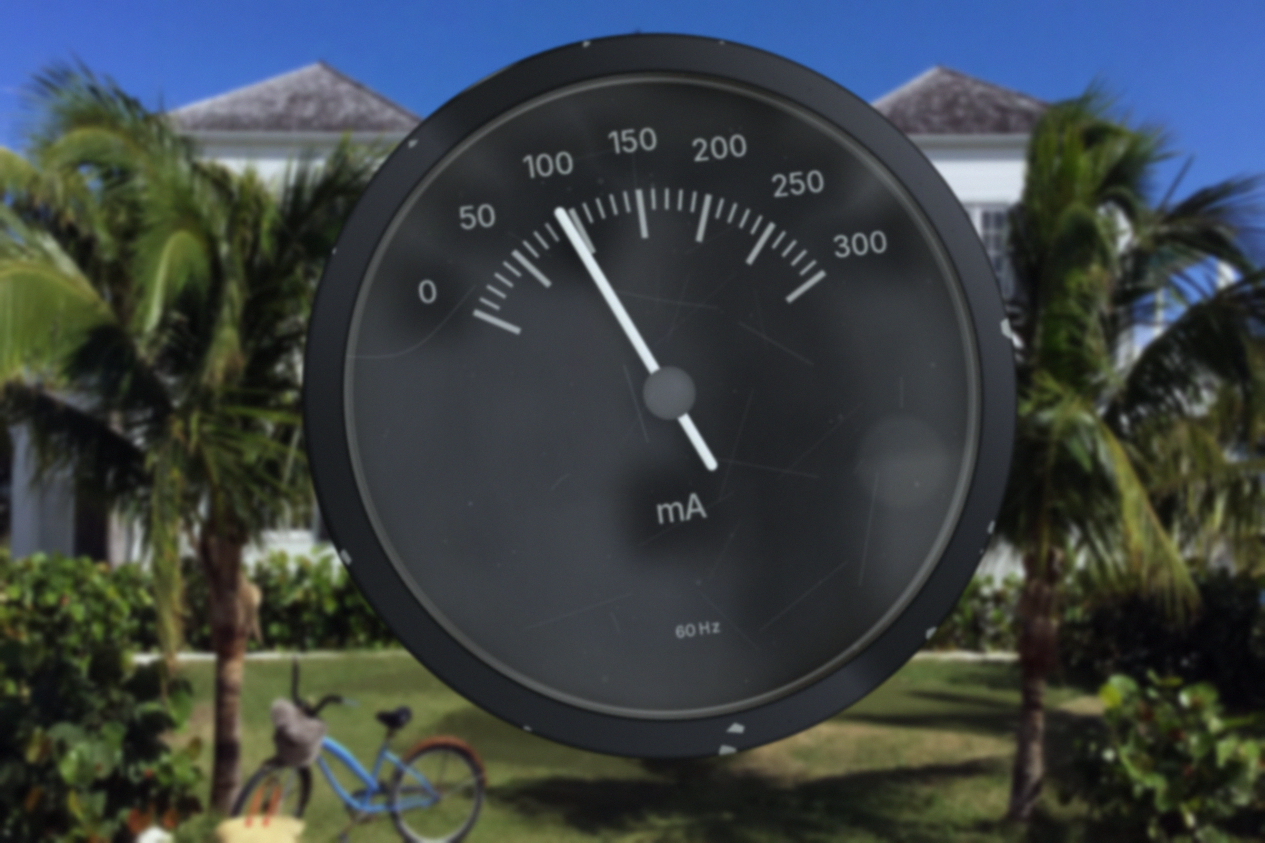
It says 90 mA
